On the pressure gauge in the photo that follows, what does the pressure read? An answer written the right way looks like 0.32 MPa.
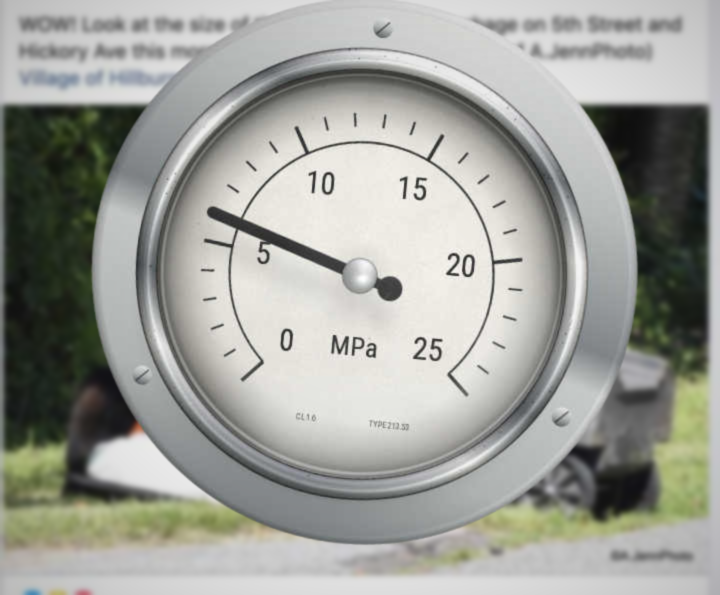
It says 6 MPa
